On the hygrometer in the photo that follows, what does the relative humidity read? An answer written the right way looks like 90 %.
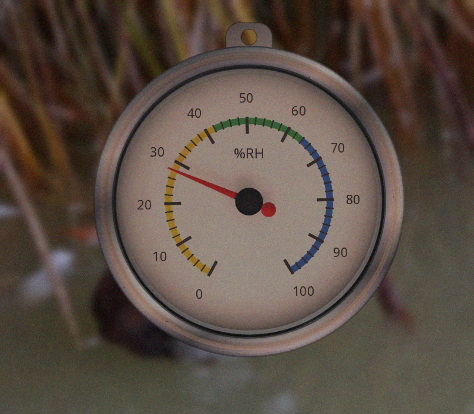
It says 28 %
